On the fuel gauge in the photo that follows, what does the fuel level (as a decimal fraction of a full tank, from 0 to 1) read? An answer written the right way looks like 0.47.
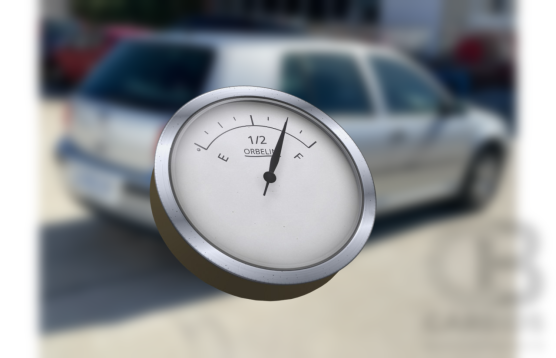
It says 0.75
